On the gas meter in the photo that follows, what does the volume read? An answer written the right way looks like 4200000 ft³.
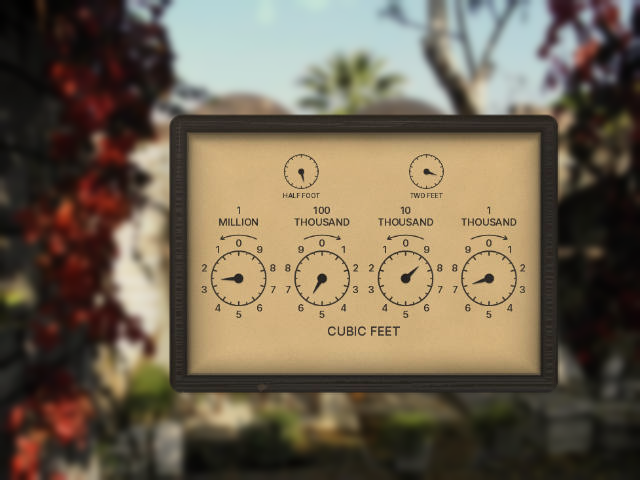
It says 258700 ft³
